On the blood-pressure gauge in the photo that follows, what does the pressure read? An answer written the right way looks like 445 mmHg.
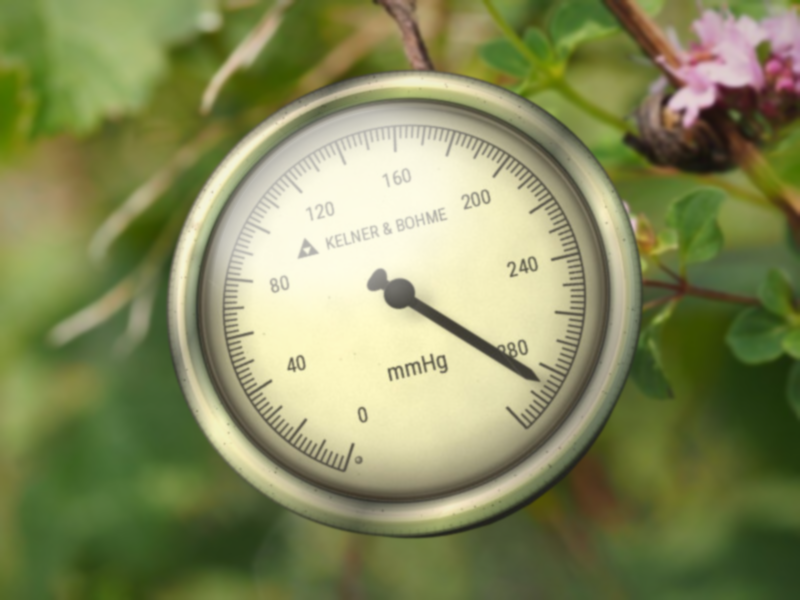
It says 286 mmHg
